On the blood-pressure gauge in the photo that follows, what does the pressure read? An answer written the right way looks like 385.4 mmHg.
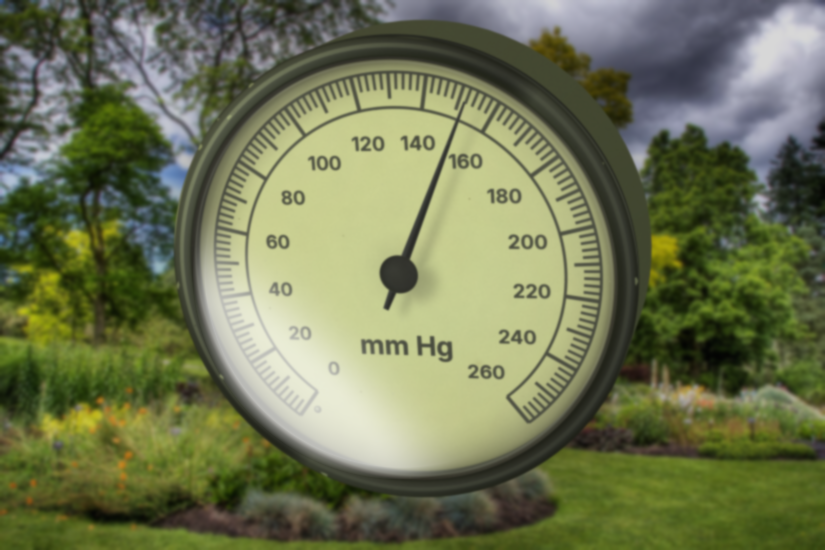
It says 152 mmHg
